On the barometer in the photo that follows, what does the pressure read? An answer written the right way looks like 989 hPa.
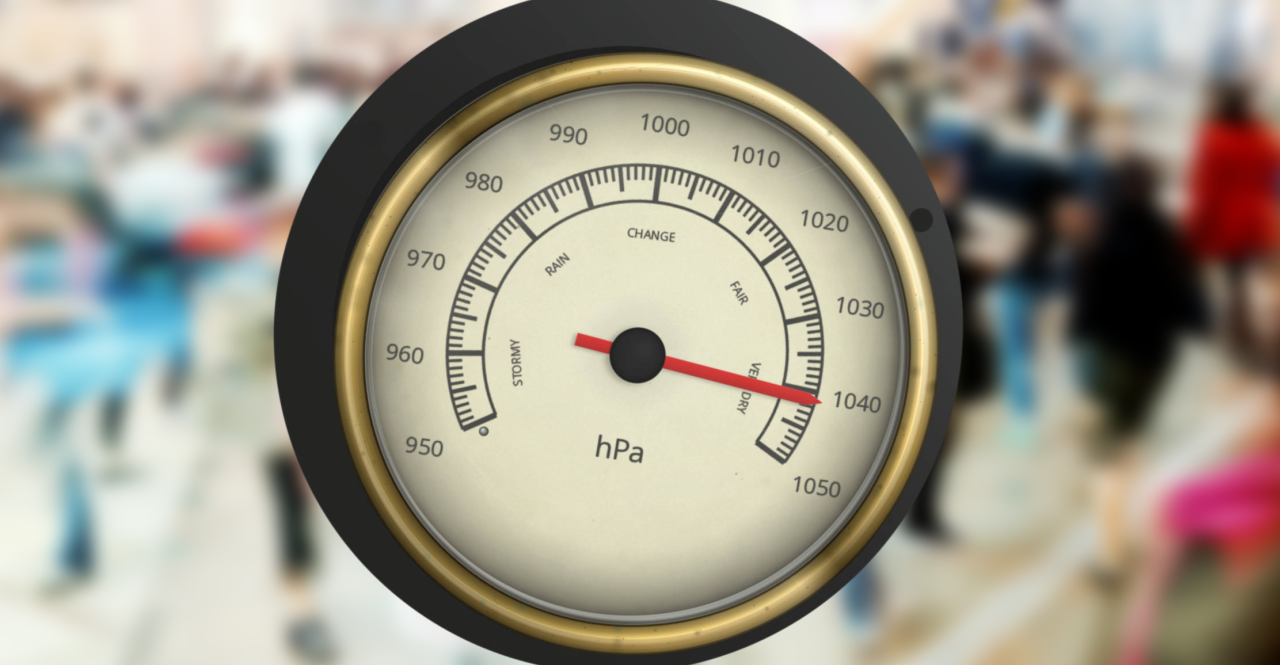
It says 1041 hPa
